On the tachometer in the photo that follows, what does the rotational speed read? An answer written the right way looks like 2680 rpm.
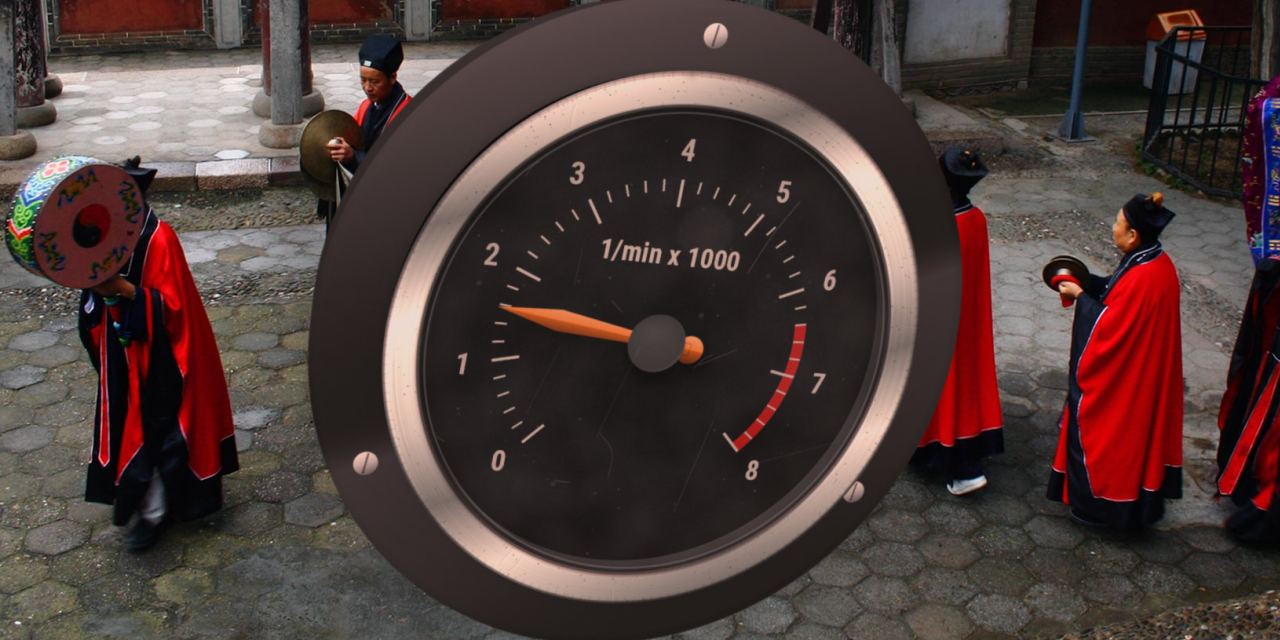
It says 1600 rpm
